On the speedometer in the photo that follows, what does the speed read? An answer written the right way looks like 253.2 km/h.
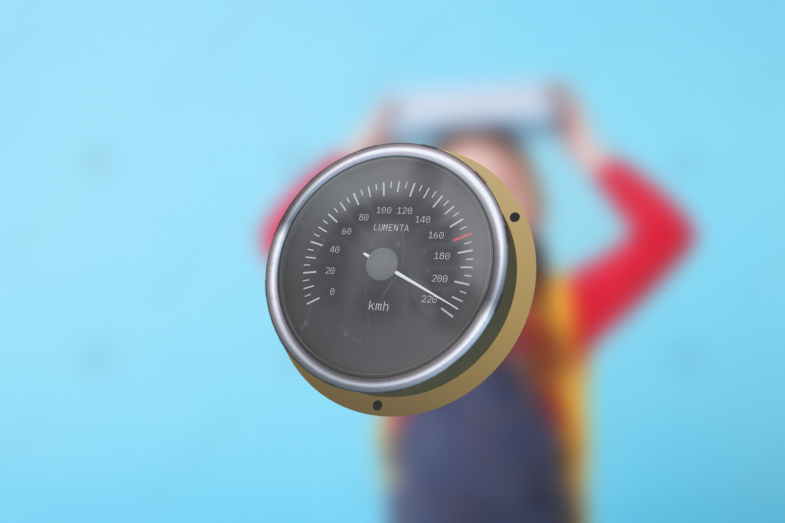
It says 215 km/h
